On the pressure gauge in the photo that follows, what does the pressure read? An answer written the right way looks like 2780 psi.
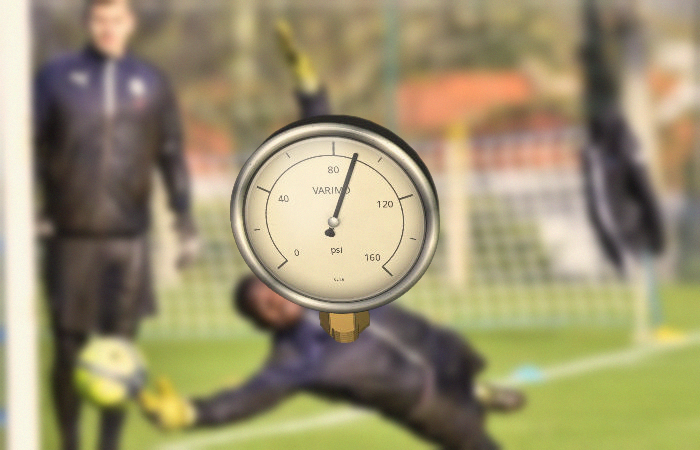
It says 90 psi
